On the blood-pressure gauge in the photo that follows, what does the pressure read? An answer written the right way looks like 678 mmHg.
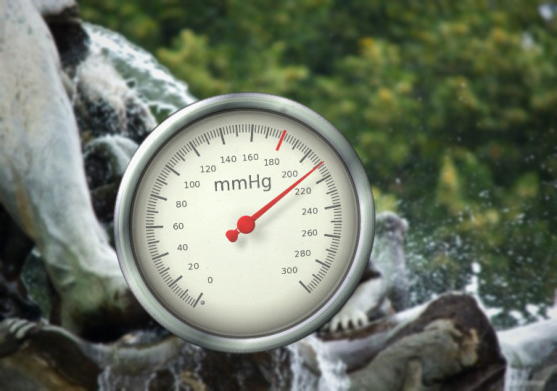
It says 210 mmHg
